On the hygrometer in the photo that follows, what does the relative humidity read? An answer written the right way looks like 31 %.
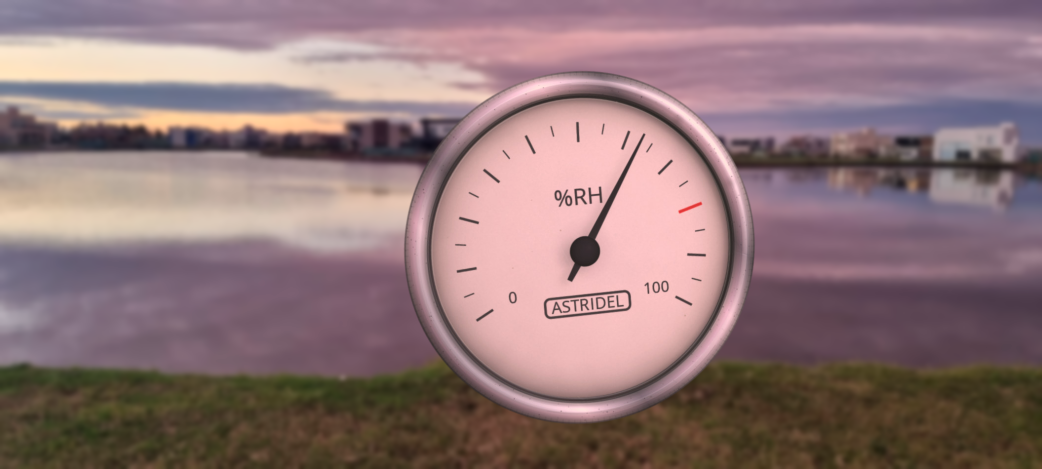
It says 62.5 %
